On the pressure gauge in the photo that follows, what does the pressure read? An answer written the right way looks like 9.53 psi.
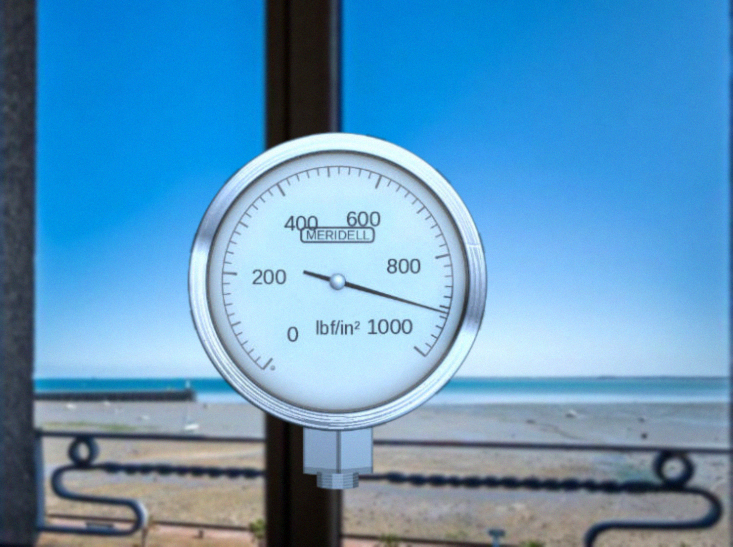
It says 910 psi
